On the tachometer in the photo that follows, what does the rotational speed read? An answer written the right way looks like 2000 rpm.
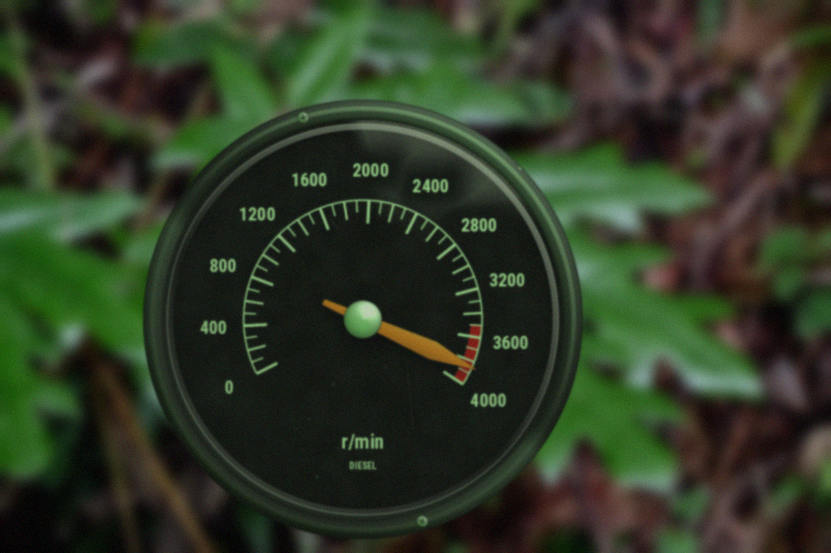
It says 3850 rpm
